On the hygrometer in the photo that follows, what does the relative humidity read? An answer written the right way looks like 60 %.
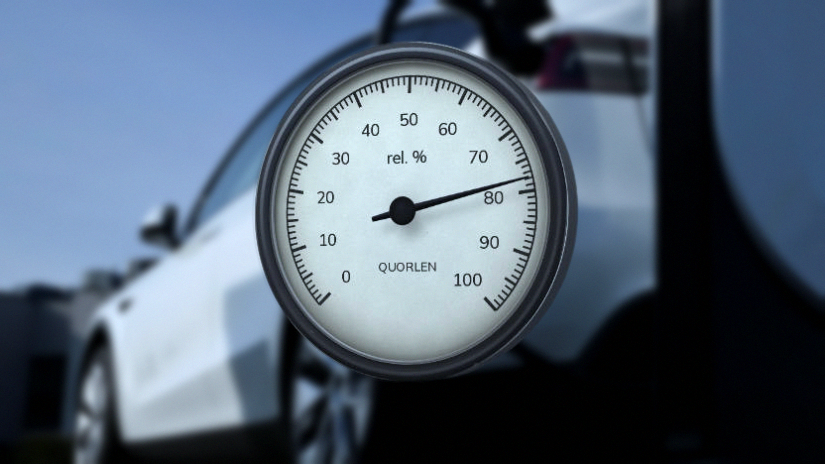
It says 78 %
